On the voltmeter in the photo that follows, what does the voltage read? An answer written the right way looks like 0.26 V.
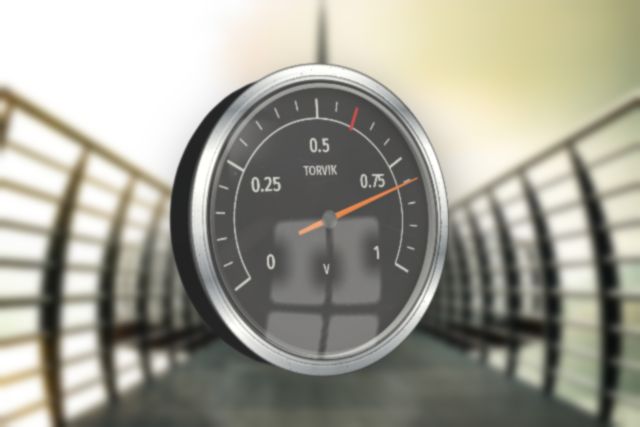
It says 0.8 V
